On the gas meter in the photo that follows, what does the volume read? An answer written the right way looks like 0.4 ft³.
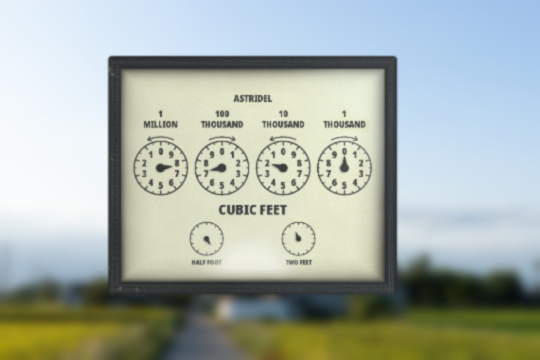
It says 772000 ft³
